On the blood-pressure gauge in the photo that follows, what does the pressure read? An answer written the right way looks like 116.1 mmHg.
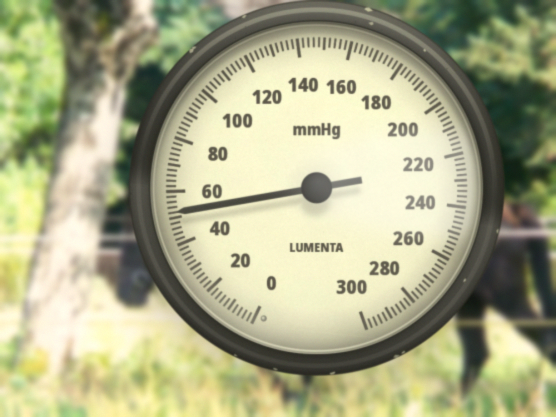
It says 52 mmHg
